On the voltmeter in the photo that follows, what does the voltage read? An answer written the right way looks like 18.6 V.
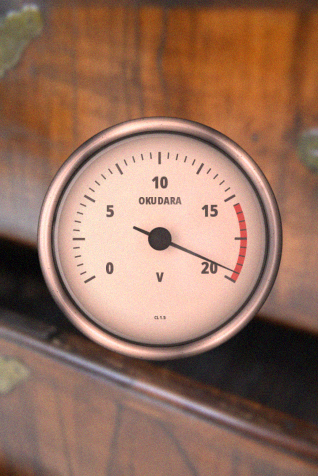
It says 19.5 V
